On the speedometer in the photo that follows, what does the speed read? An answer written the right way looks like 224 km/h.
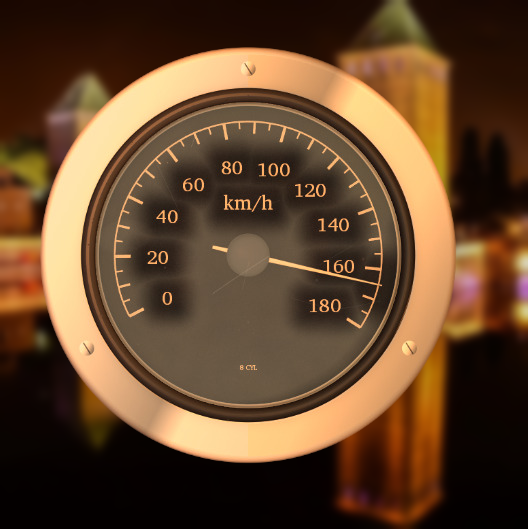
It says 165 km/h
